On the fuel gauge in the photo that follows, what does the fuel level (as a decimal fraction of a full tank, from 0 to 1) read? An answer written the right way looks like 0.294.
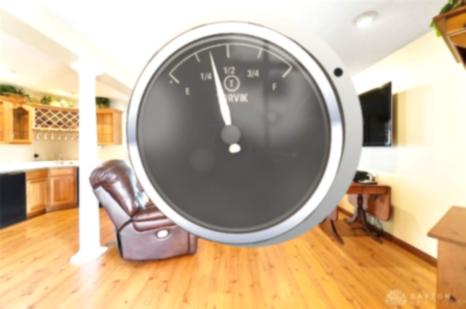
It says 0.375
